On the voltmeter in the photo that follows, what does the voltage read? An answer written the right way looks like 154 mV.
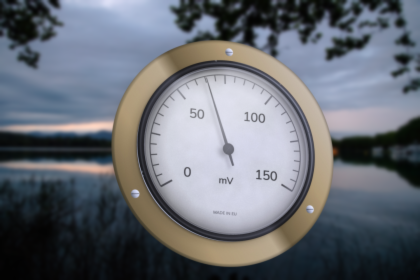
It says 65 mV
